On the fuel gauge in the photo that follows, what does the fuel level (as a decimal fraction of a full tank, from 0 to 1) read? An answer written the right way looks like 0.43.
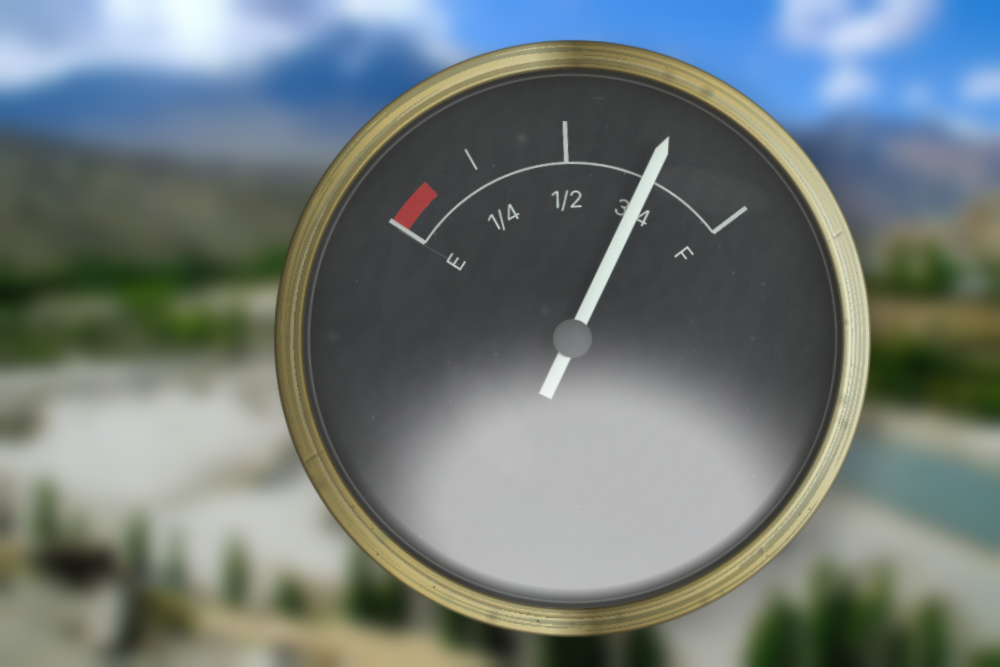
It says 0.75
